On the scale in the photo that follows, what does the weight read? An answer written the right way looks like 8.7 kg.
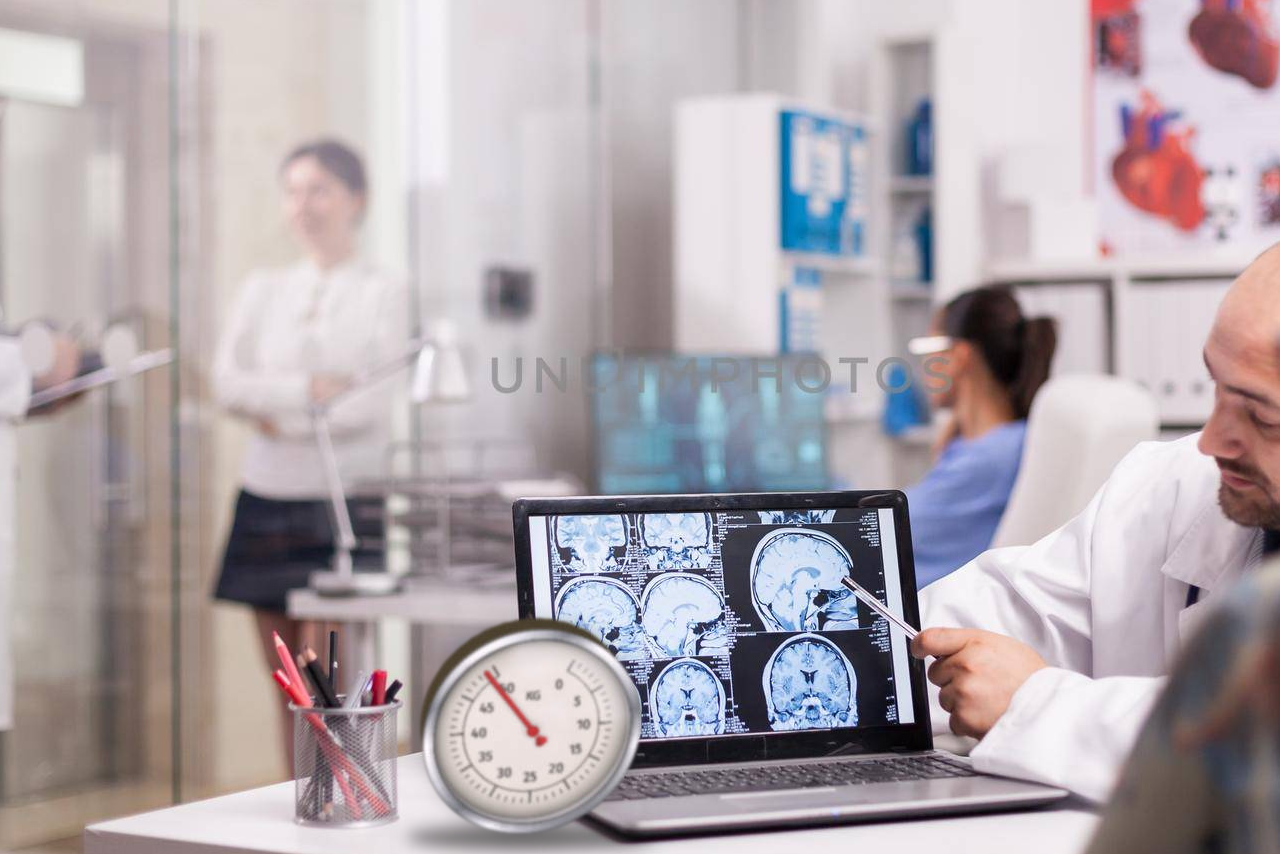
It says 49 kg
